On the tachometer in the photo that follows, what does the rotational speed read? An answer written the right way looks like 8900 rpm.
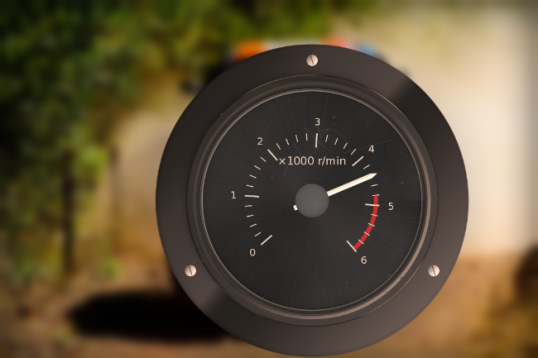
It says 4400 rpm
